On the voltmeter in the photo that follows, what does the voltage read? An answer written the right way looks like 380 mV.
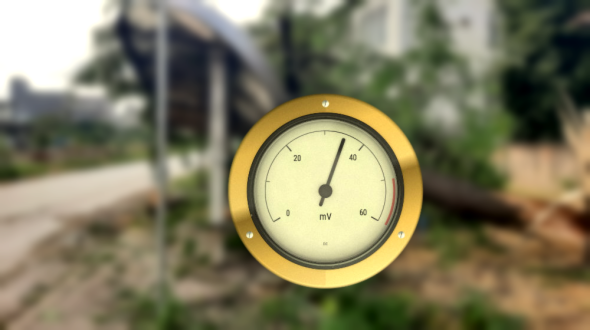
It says 35 mV
